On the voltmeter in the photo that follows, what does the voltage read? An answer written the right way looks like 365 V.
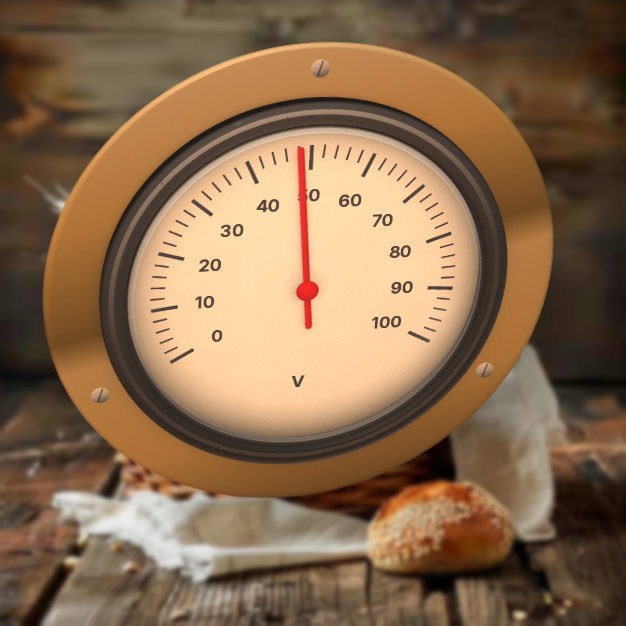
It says 48 V
